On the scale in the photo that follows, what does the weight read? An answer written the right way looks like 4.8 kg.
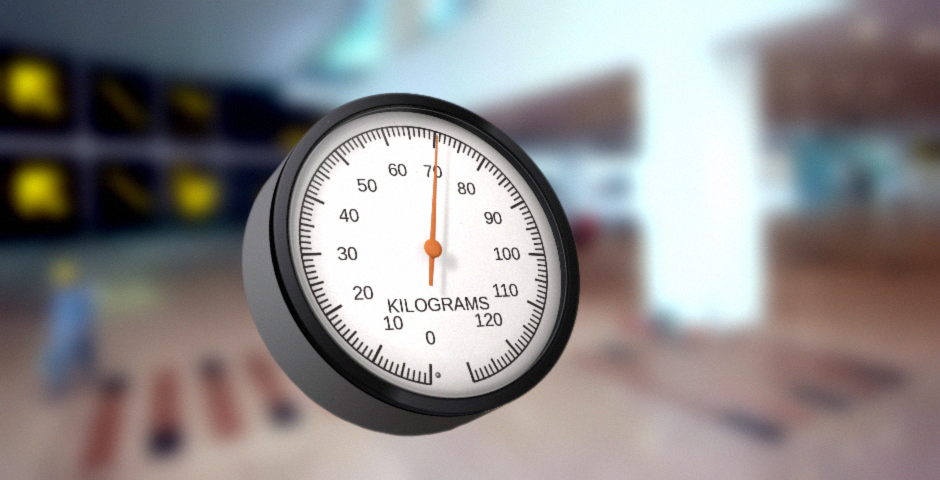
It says 70 kg
